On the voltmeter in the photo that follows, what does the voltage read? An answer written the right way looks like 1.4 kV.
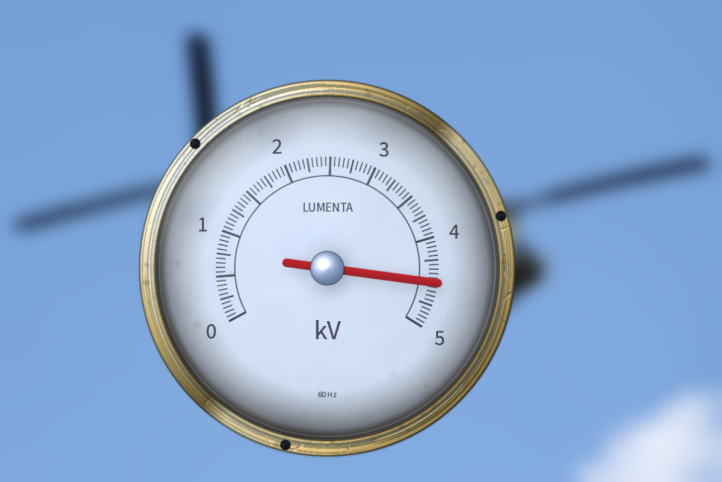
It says 4.5 kV
